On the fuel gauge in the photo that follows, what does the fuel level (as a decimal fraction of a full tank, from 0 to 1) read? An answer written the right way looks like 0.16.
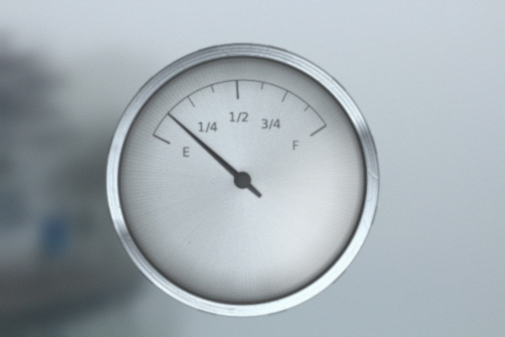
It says 0.125
